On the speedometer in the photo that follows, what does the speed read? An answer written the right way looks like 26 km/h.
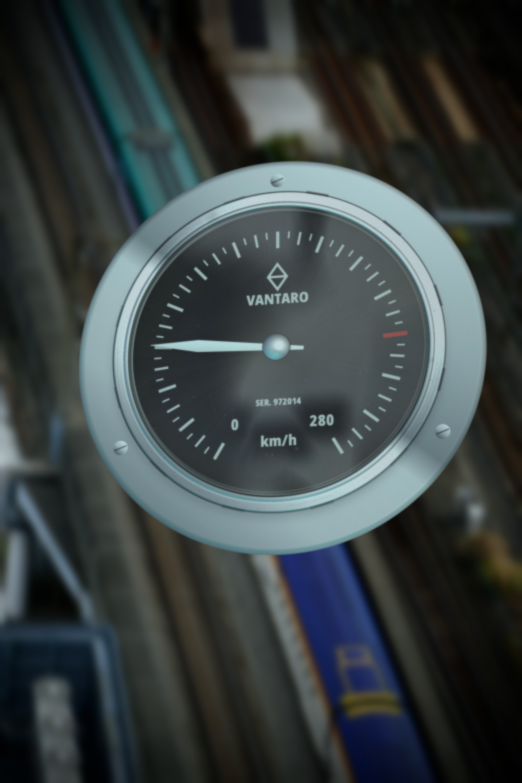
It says 60 km/h
